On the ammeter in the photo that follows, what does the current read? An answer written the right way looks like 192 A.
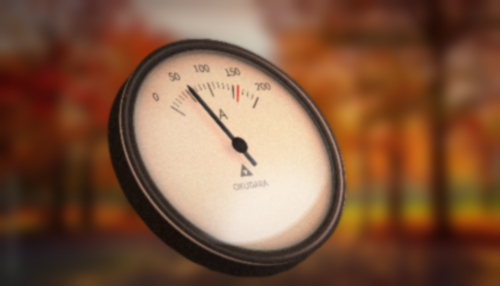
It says 50 A
